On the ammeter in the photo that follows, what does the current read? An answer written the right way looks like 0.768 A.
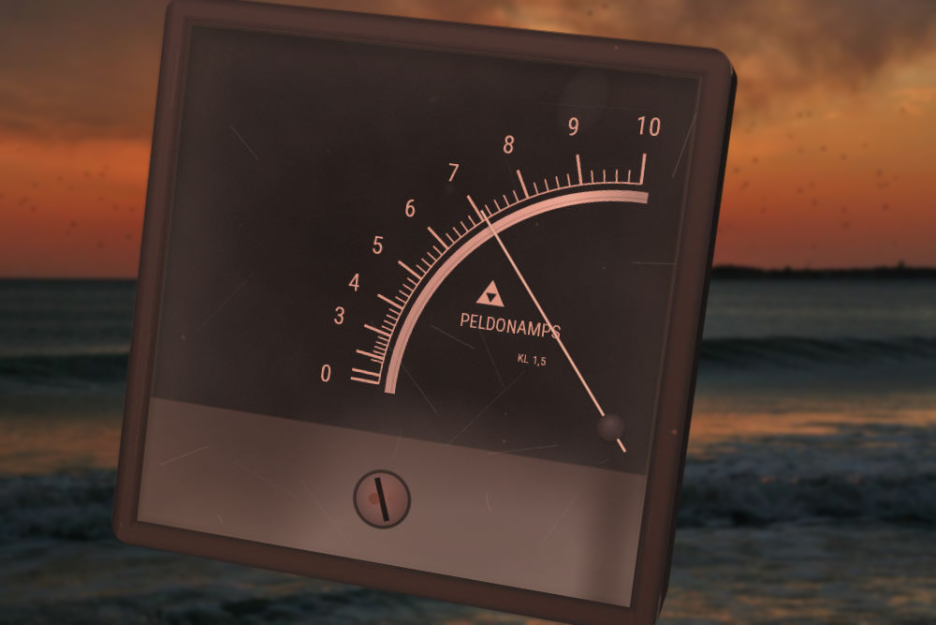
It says 7.1 A
